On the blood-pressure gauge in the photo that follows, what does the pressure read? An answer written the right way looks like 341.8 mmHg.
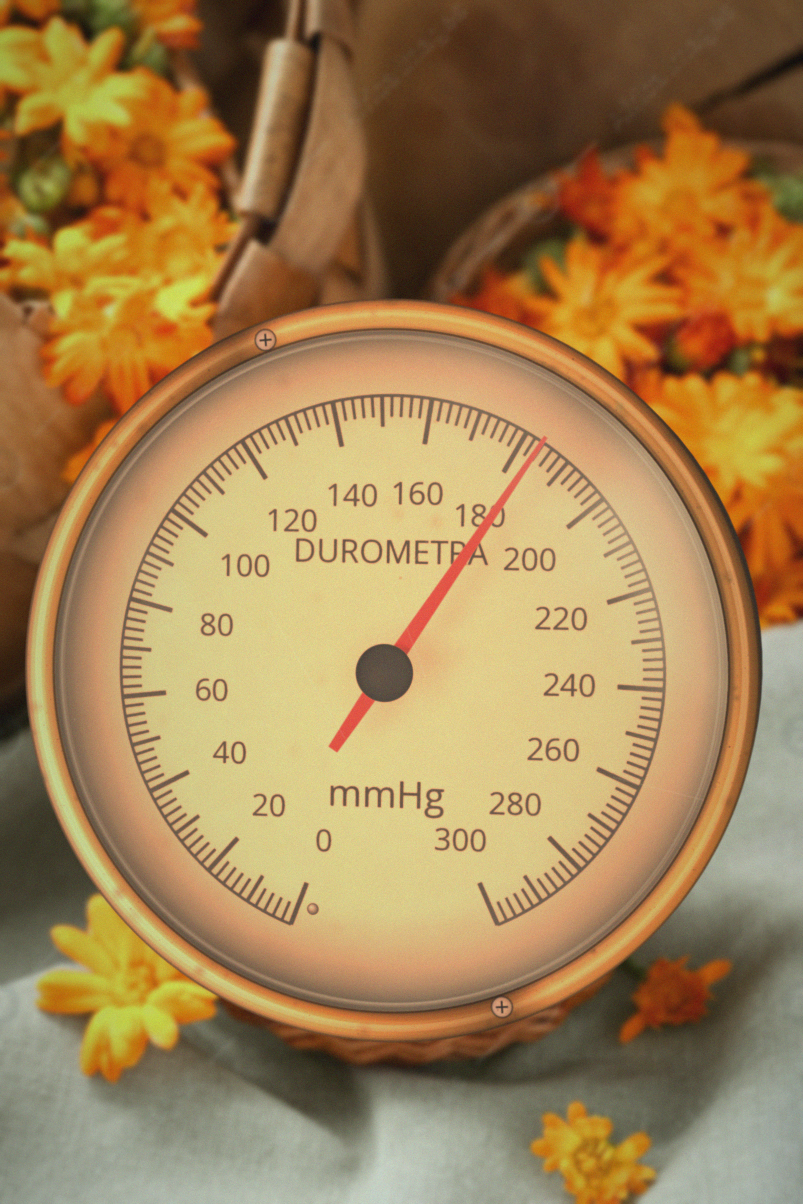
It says 184 mmHg
